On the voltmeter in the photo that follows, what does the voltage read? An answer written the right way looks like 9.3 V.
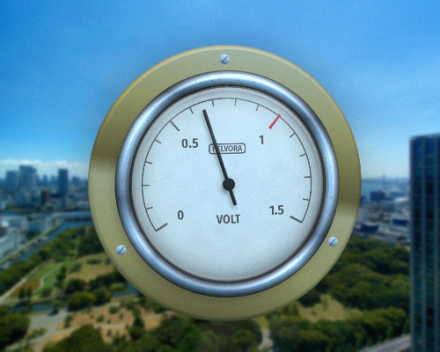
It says 0.65 V
